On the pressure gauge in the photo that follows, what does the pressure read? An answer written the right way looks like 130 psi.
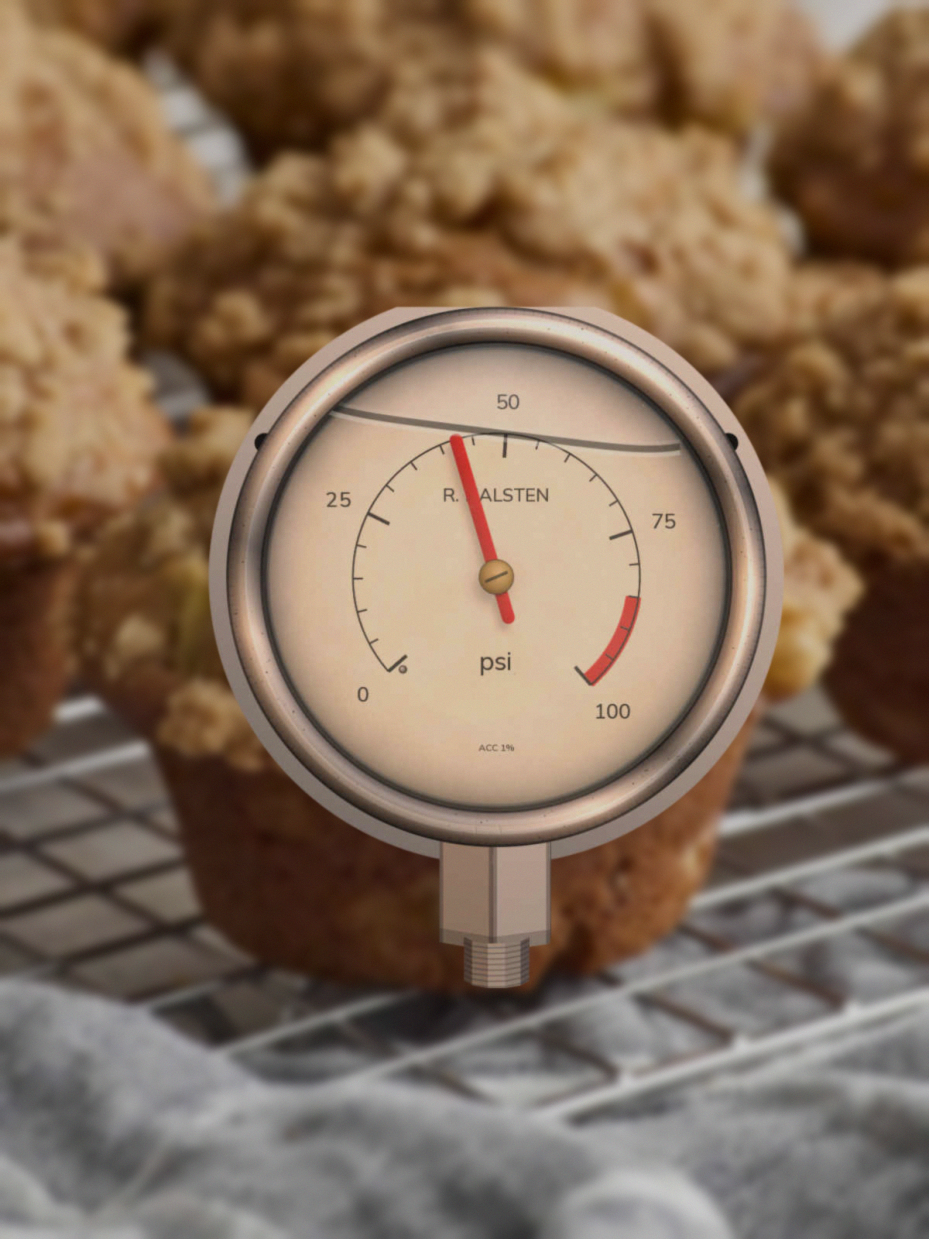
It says 42.5 psi
